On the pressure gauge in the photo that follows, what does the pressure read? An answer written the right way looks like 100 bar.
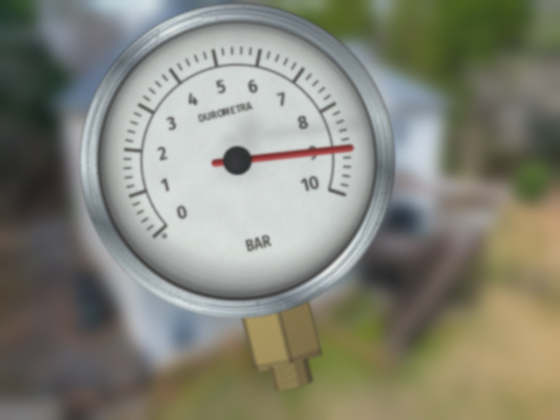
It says 9 bar
